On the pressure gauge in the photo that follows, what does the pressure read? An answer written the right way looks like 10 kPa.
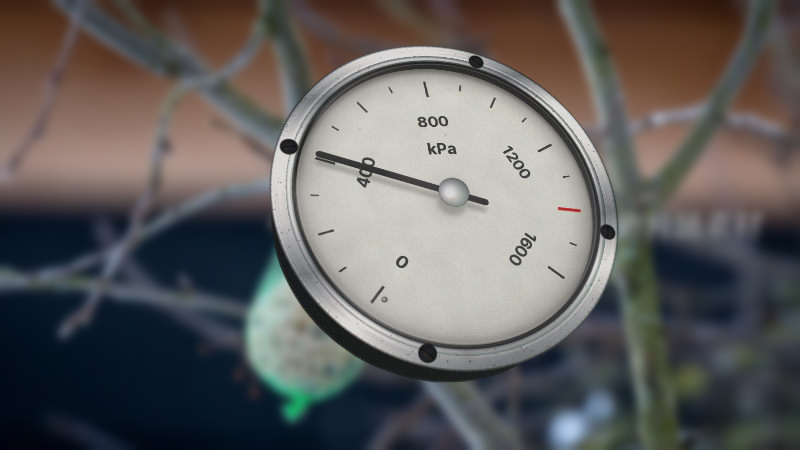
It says 400 kPa
